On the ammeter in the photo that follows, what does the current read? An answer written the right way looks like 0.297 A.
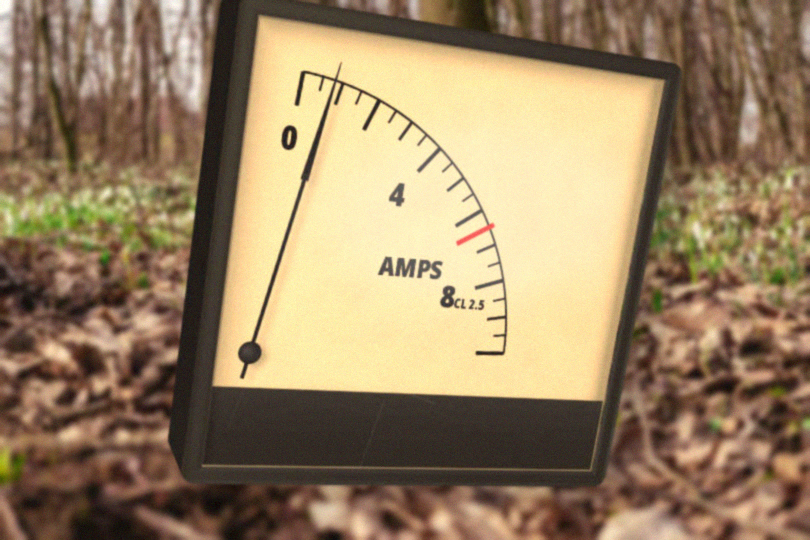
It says 0.75 A
